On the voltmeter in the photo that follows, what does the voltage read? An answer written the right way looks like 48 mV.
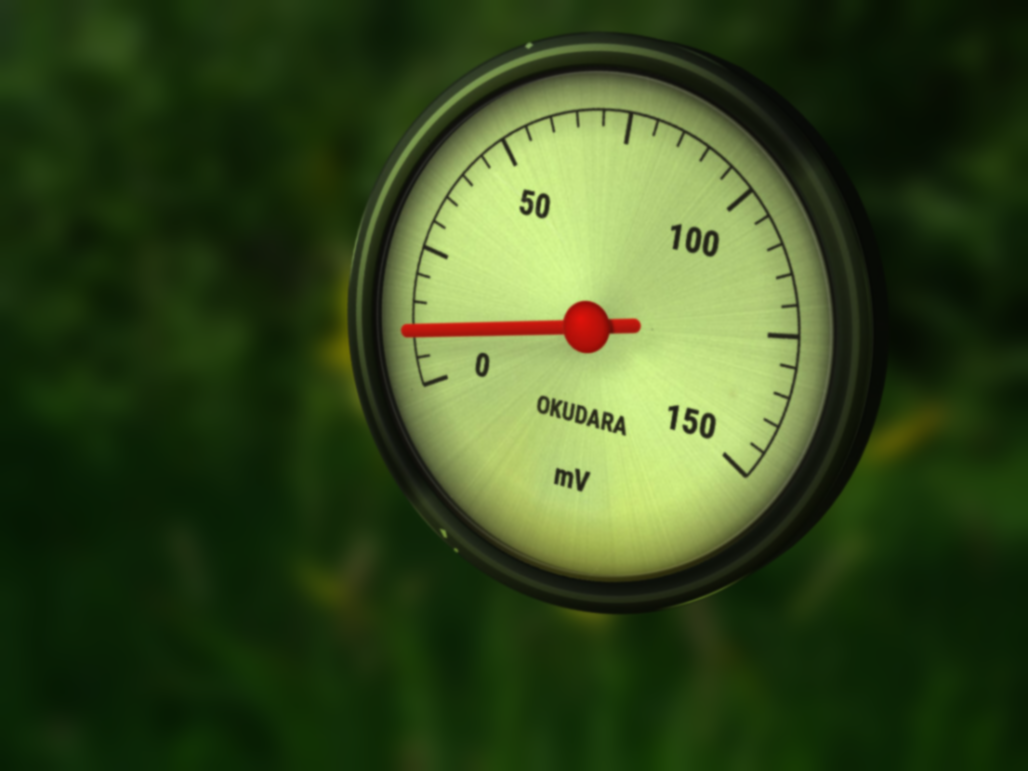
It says 10 mV
